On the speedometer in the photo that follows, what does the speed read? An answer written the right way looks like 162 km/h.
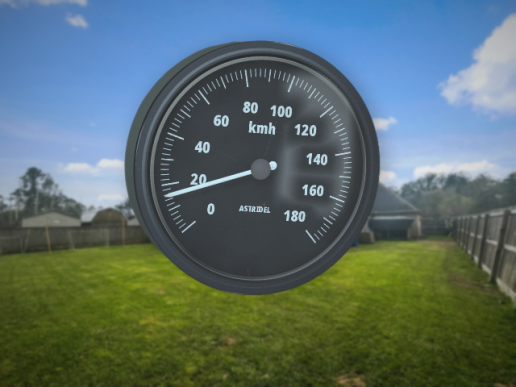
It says 16 km/h
